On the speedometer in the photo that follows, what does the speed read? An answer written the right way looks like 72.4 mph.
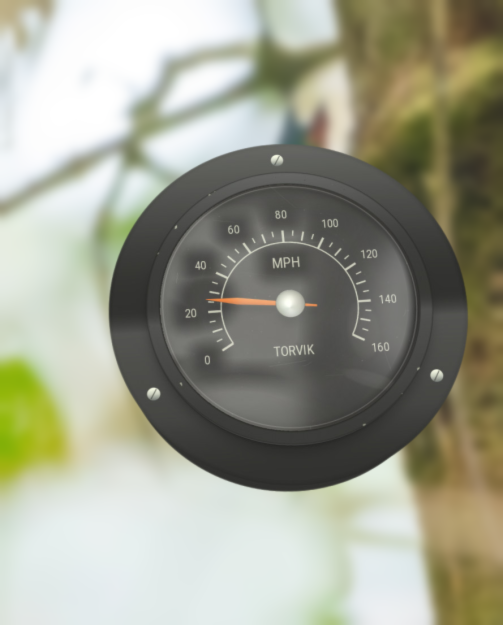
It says 25 mph
